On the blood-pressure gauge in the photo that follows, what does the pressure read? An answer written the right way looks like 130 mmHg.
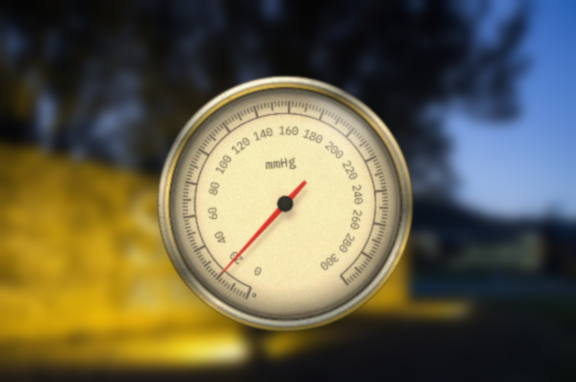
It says 20 mmHg
